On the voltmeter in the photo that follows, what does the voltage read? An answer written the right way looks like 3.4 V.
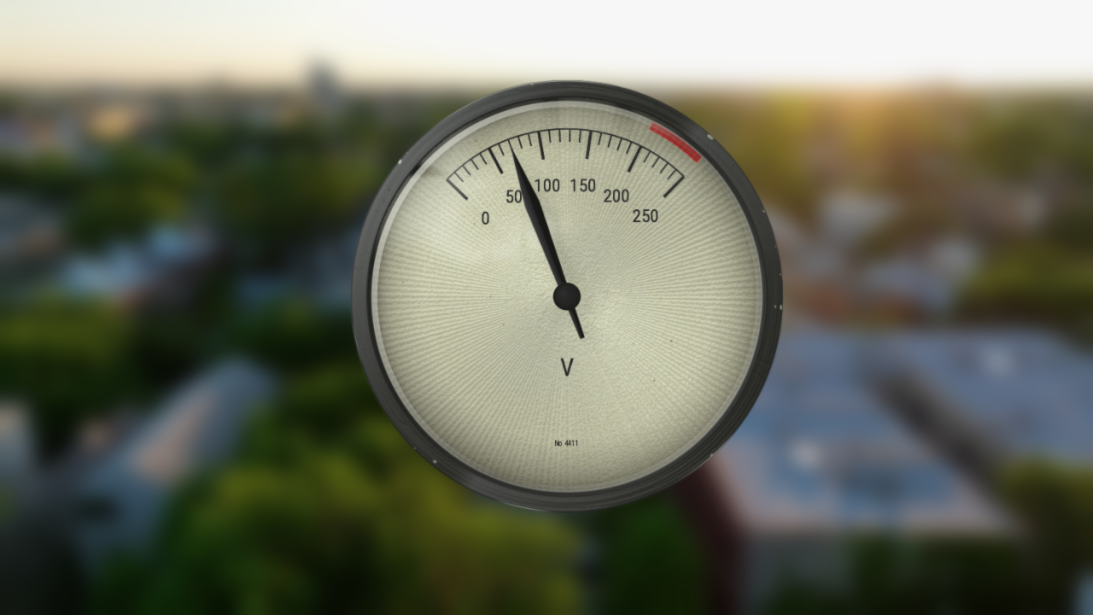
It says 70 V
